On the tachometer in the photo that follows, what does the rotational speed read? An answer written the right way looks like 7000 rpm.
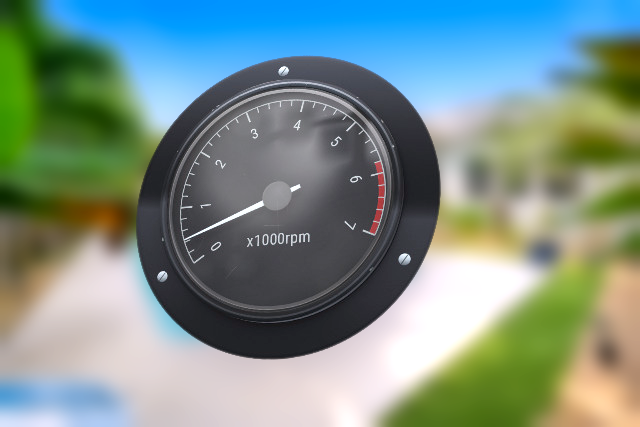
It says 400 rpm
